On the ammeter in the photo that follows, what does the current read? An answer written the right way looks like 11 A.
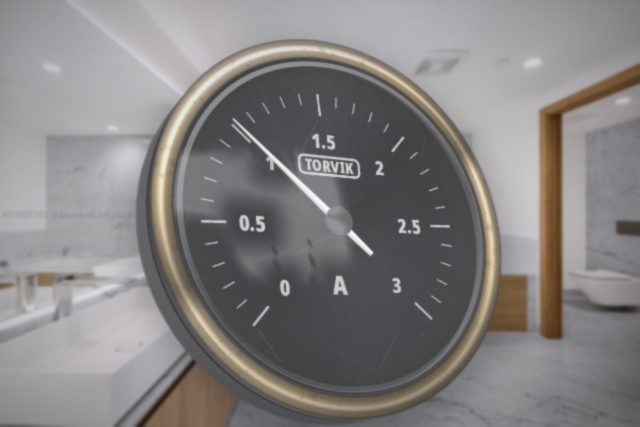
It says 1 A
